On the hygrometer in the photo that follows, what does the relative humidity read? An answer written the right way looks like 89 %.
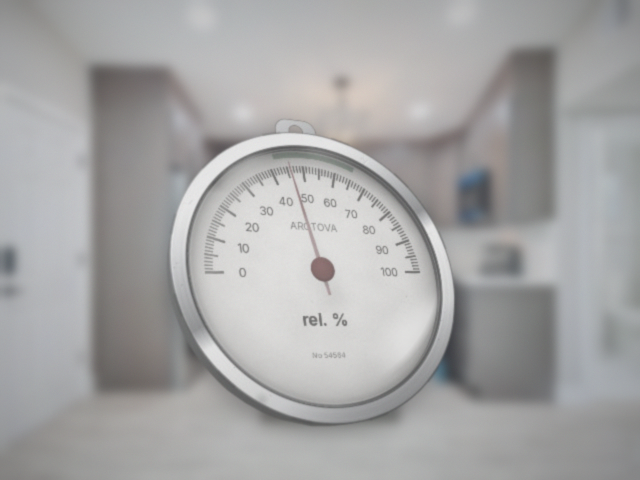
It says 45 %
